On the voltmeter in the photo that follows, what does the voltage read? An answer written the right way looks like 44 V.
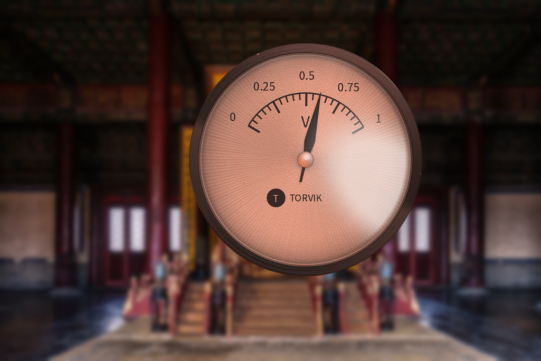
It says 0.6 V
